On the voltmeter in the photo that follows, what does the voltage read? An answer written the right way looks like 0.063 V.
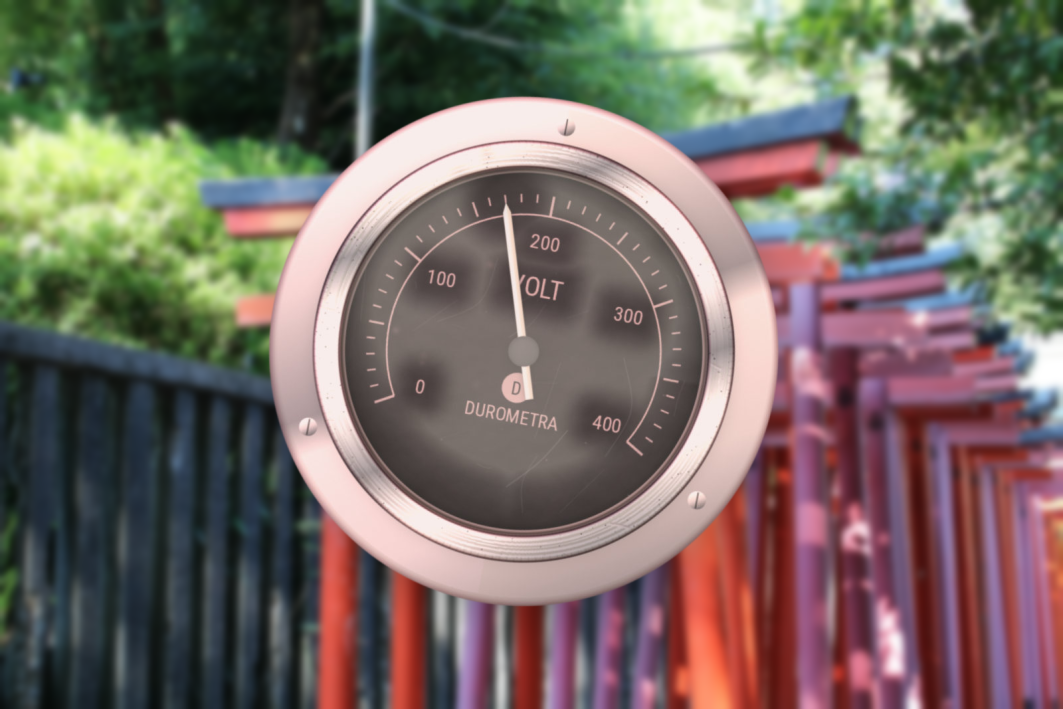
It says 170 V
